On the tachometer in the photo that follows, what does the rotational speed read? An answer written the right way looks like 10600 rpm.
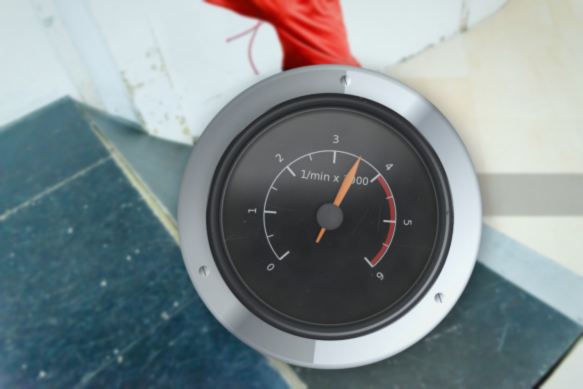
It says 3500 rpm
